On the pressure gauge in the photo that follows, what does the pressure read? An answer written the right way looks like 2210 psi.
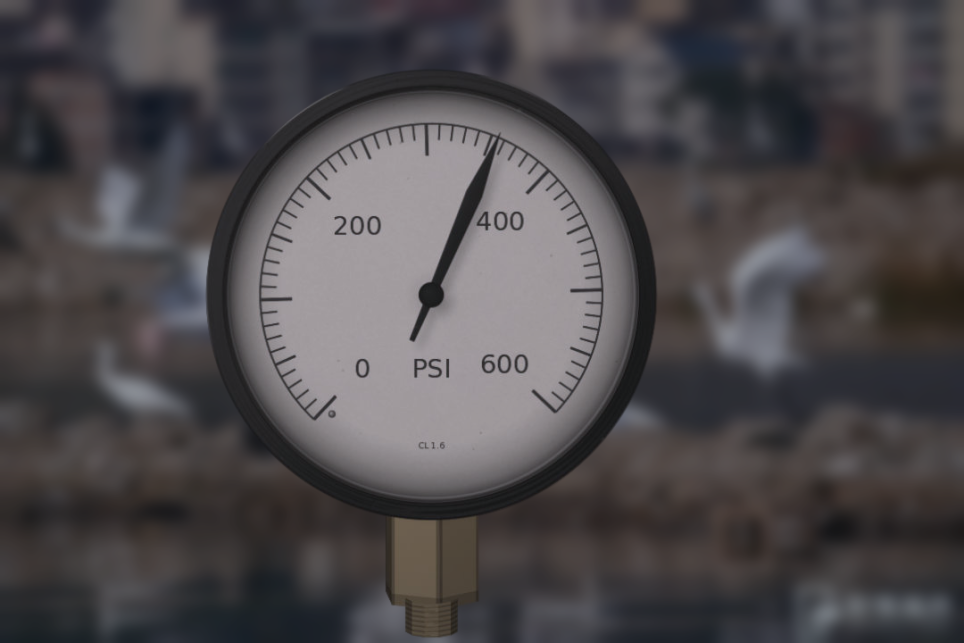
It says 355 psi
